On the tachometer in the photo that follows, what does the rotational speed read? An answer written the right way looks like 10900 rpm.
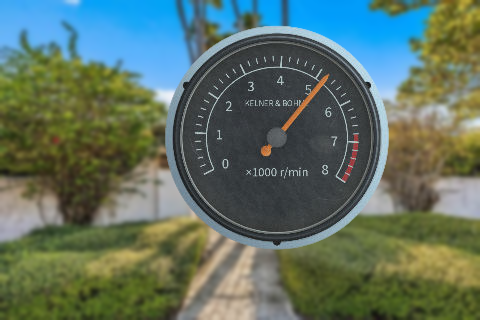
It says 5200 rpm
